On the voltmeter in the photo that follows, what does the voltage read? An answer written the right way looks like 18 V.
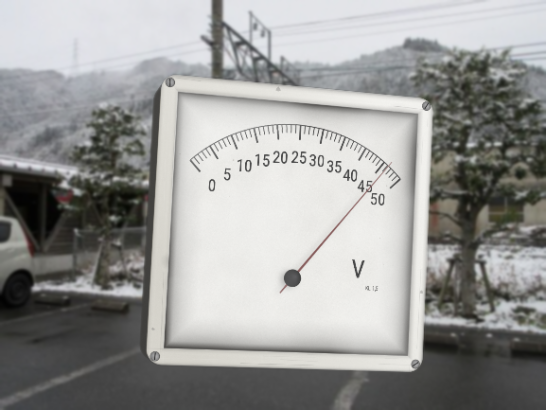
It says 46 V
